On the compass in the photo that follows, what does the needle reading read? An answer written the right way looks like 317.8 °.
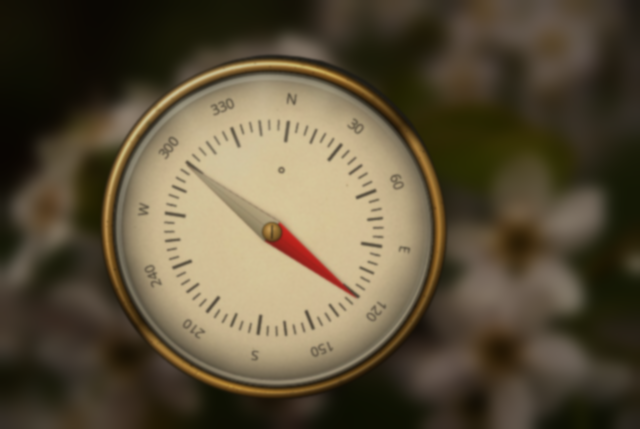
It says 120 °
